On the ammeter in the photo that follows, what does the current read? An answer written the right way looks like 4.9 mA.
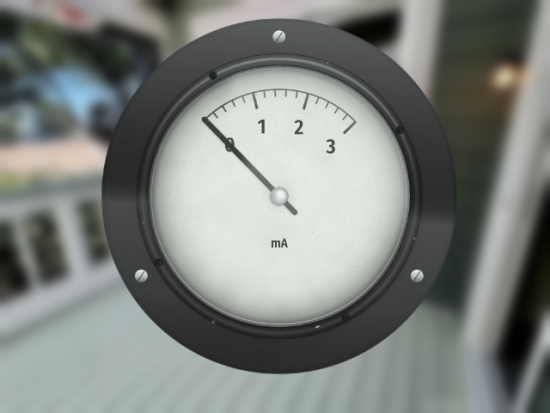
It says 0 mA
